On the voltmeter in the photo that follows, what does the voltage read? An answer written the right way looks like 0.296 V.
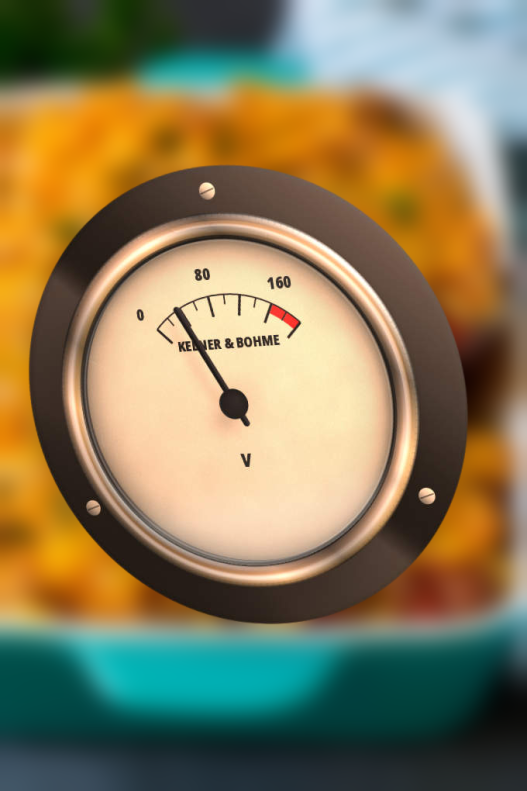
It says 40 V
